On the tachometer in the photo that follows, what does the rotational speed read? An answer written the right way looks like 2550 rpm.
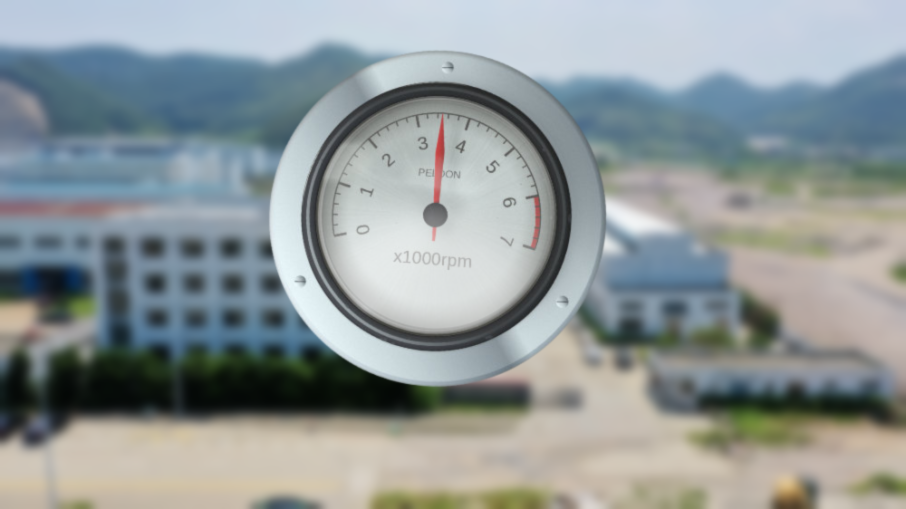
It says 3500 rpm
